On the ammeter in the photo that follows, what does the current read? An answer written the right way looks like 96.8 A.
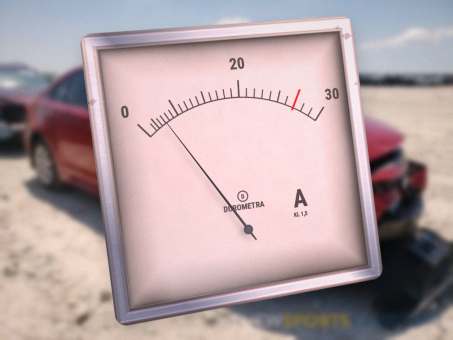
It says 7 A
